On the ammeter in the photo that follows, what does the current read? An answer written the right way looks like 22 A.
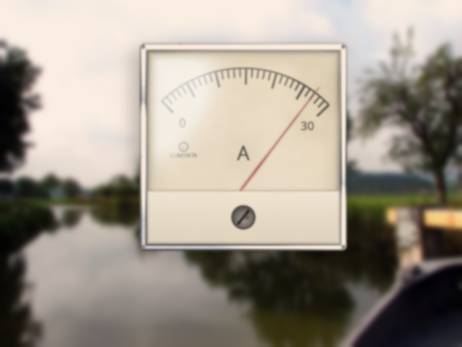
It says 27 A
